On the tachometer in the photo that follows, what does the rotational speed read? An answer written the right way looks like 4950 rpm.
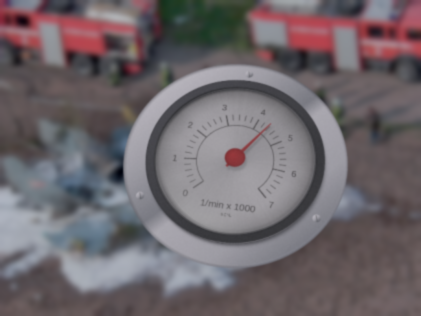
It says 4400 rpm
